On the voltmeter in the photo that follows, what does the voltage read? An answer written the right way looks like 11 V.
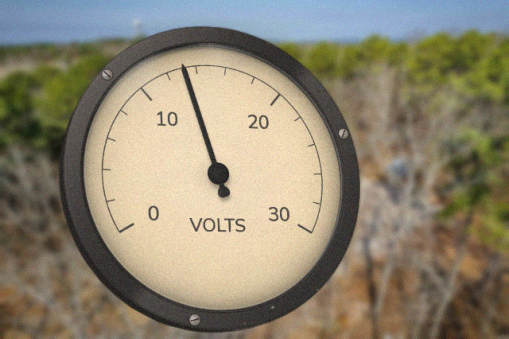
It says 13 V
